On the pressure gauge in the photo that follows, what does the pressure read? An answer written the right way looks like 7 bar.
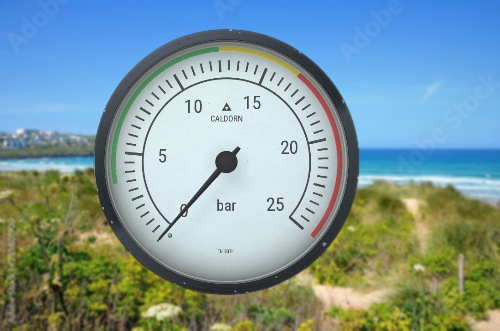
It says 0 bar
